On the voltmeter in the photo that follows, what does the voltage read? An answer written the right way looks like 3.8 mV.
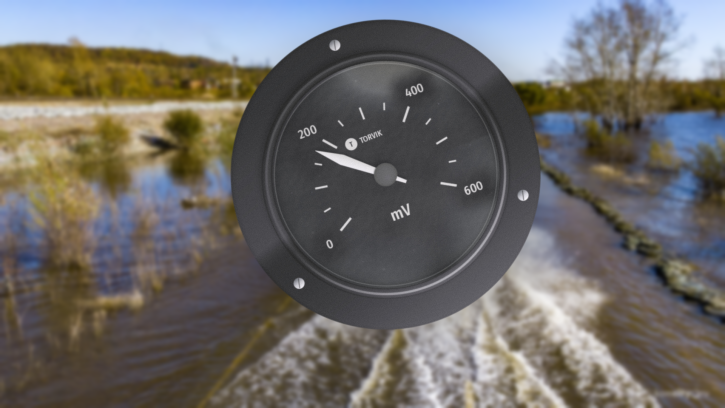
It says 175 mV
